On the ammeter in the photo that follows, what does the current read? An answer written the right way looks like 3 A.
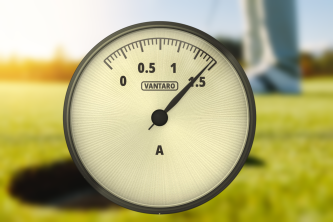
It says 1.45 A
